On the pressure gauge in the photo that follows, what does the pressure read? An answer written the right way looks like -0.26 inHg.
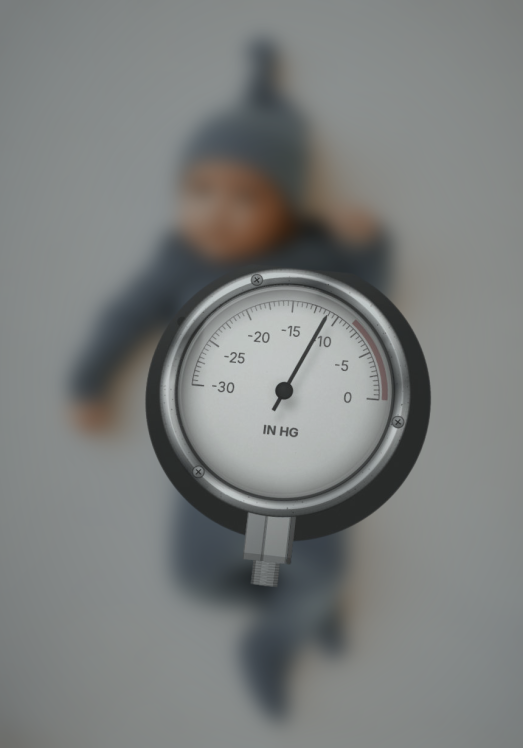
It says -11 inHg
